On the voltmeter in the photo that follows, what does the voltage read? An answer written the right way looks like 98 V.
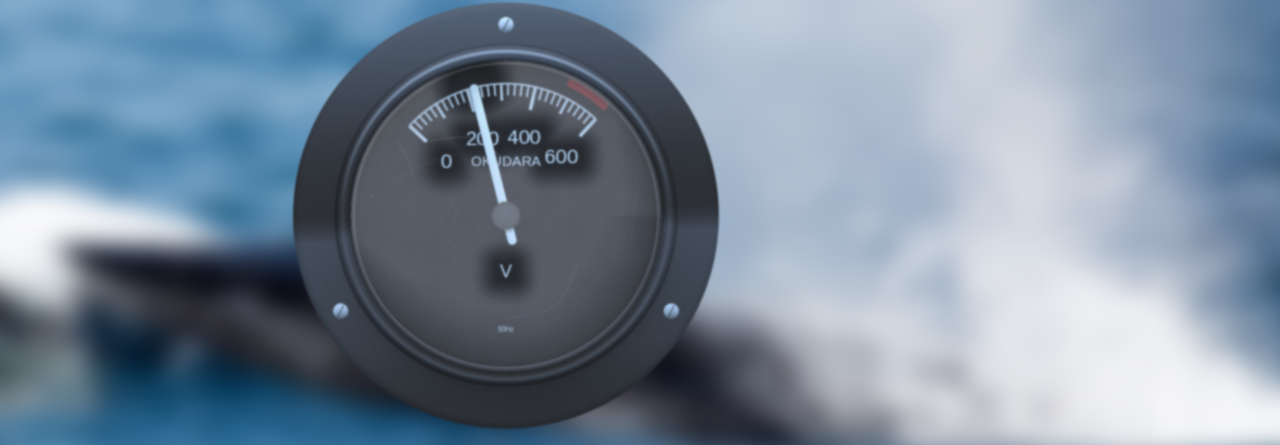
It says 220 V
